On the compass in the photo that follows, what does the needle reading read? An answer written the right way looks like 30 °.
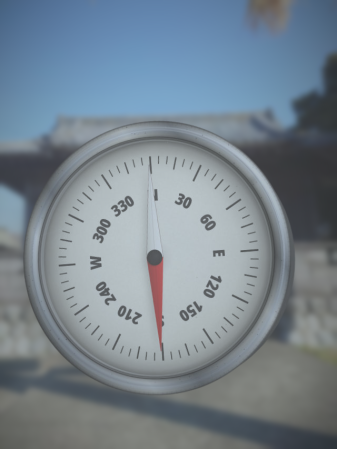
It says 180 °
